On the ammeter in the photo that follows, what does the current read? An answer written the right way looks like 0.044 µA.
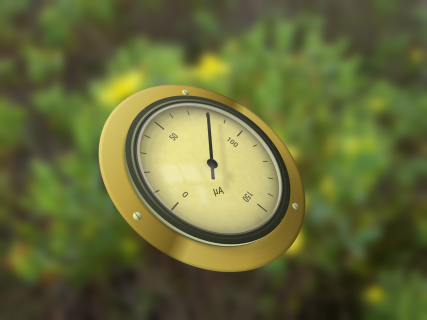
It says 80 µA
